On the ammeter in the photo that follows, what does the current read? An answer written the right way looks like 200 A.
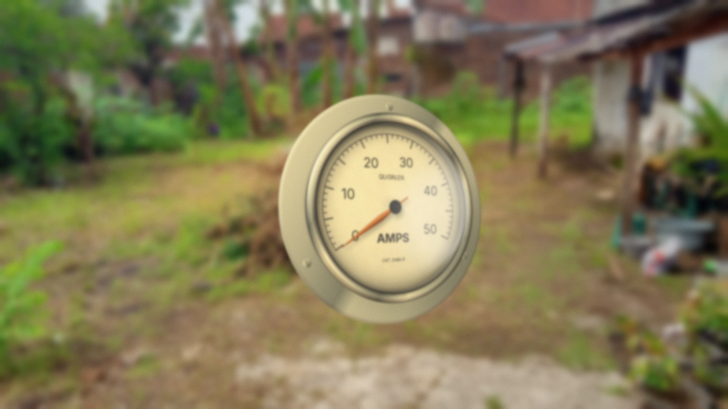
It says 0 A
